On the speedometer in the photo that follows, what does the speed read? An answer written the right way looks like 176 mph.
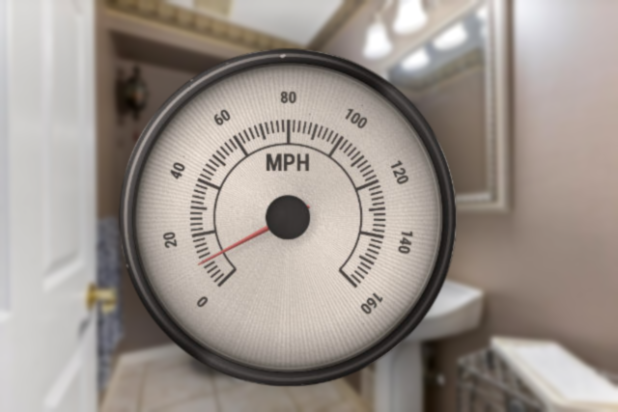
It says 10 mph
